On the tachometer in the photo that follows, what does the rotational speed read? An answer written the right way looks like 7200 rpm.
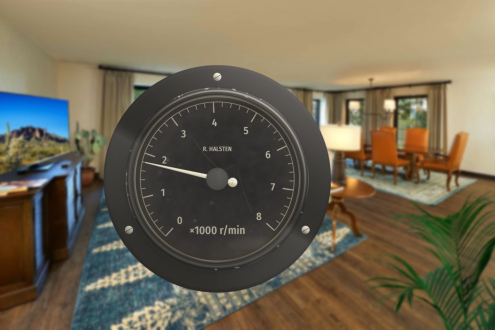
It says 1800 rpm
